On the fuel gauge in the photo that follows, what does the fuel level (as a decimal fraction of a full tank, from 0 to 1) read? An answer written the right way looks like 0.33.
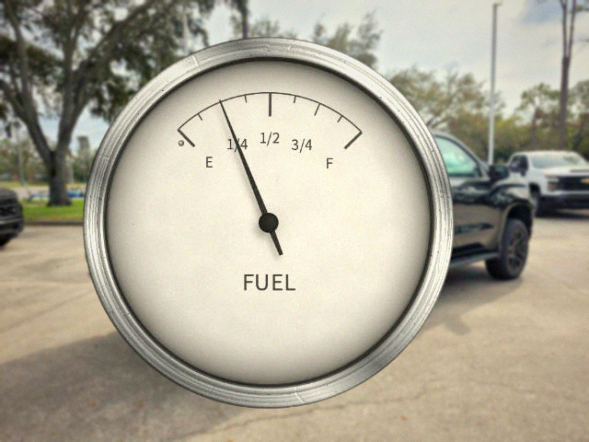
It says 0.25
